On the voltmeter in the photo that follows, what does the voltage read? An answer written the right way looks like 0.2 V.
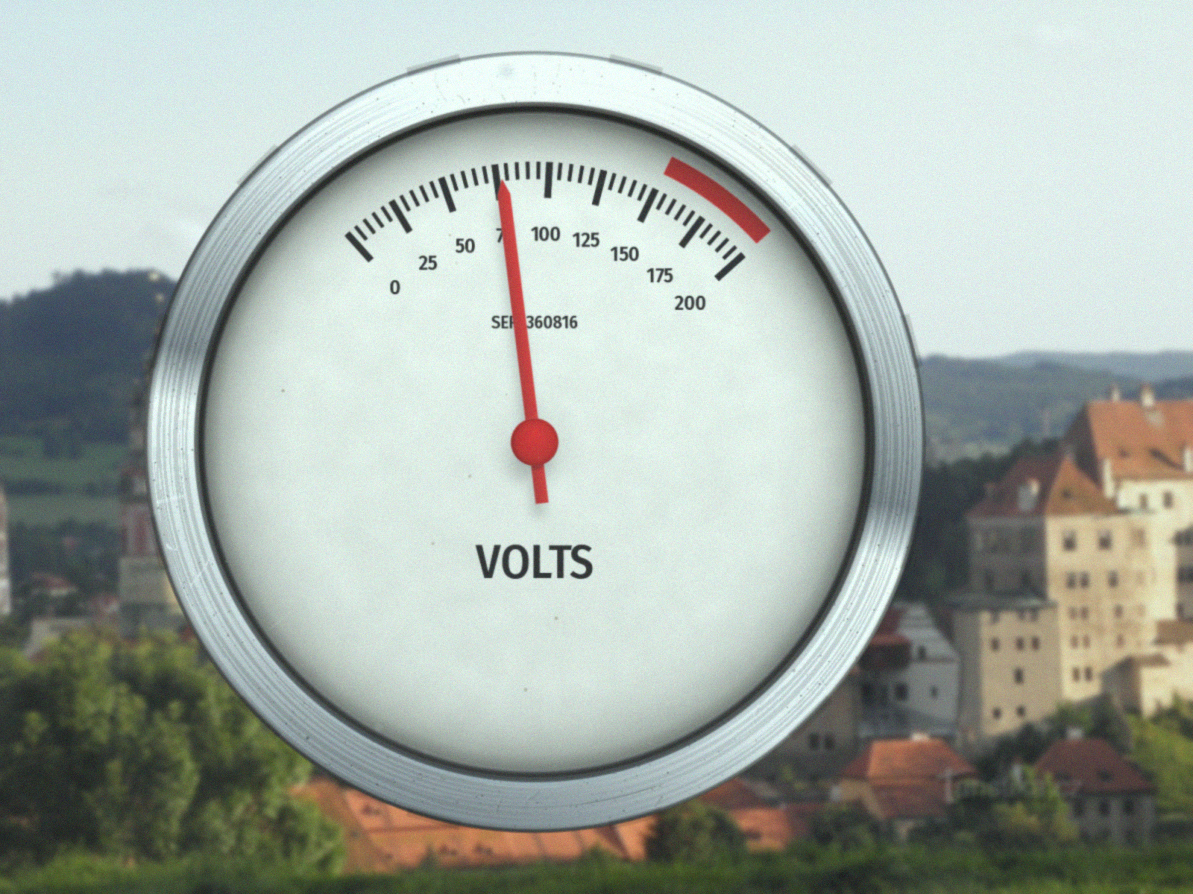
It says 77.5 V
